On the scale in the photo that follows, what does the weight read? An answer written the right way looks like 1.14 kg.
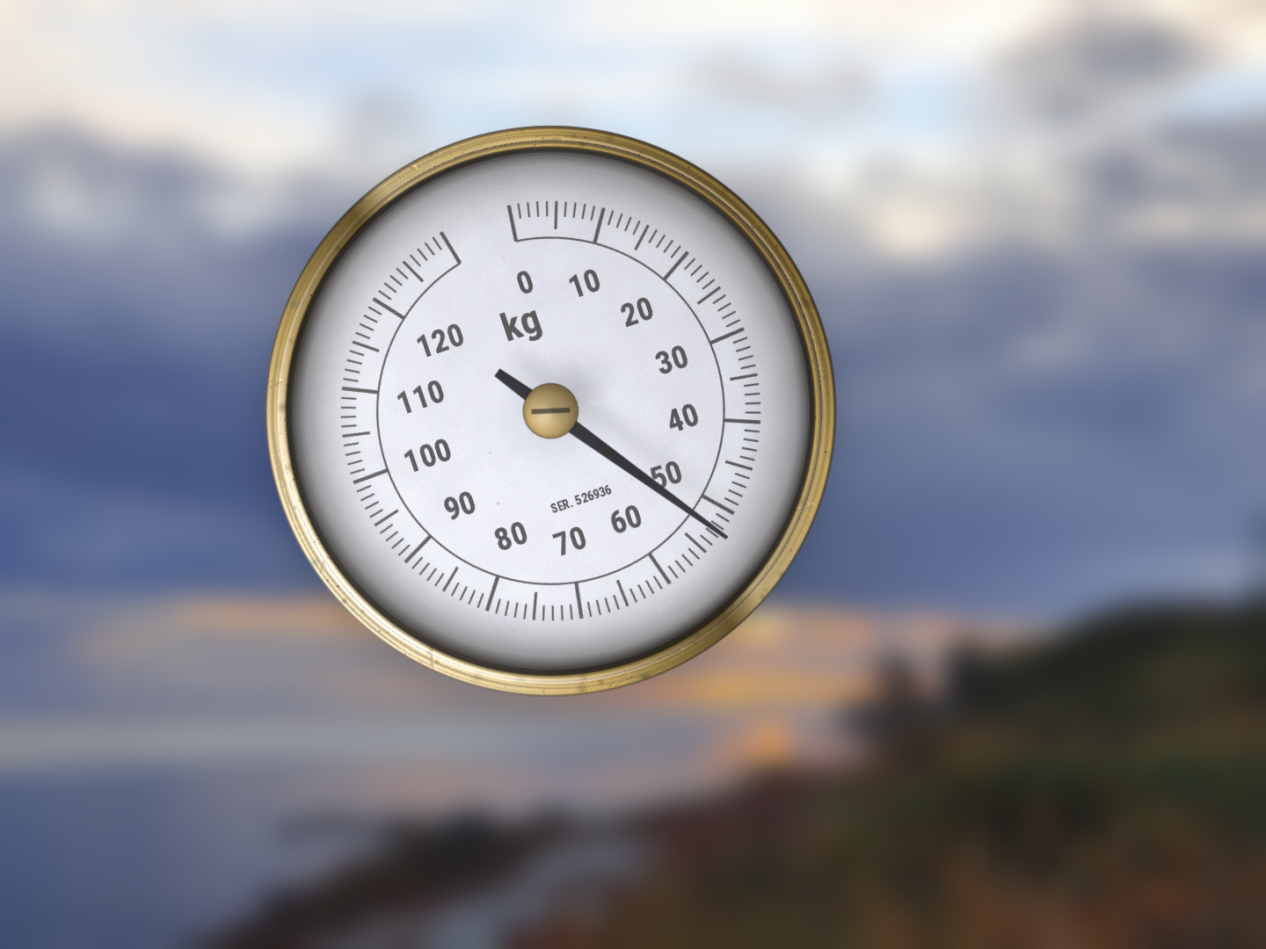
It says 52.5 kg
